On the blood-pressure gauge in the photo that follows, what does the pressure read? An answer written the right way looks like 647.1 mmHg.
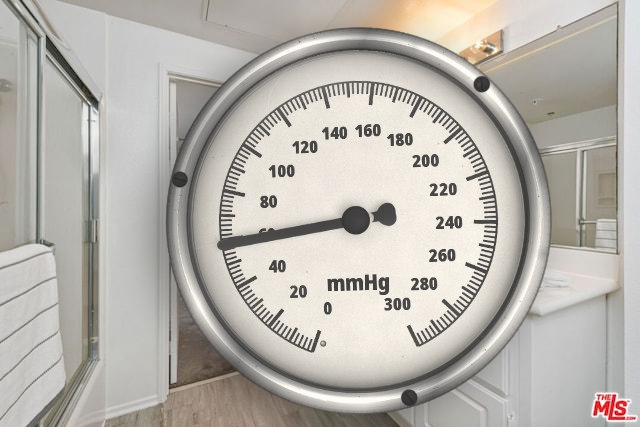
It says 58 mmHg
